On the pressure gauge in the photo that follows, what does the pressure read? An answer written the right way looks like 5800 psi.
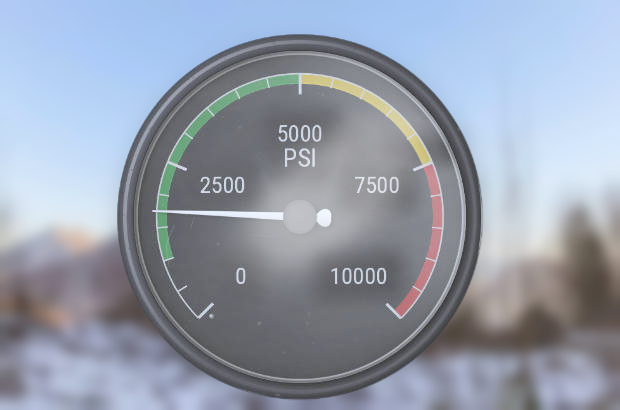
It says 1750 psi
